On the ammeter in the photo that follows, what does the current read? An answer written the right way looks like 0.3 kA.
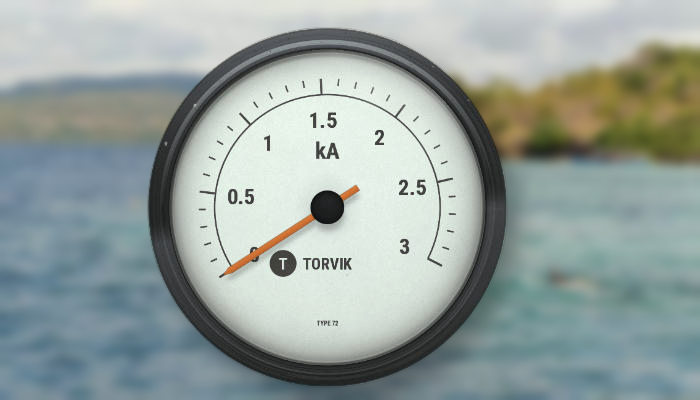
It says 0 kA
